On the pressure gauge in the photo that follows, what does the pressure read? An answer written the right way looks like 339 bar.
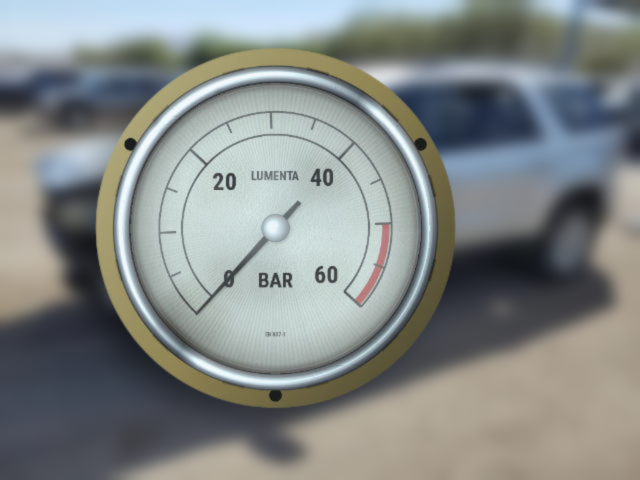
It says 0 bar
